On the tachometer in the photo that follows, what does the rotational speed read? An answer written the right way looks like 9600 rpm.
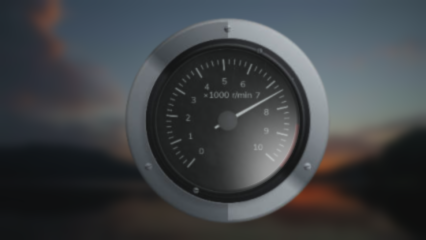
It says 7400 rpm
